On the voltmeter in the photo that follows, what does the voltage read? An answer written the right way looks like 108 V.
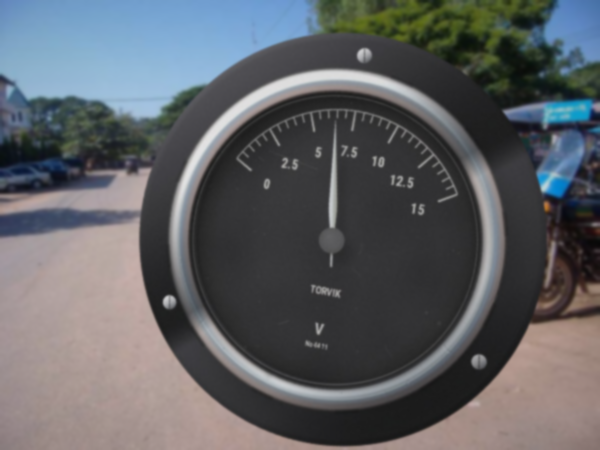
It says 6.5 V
